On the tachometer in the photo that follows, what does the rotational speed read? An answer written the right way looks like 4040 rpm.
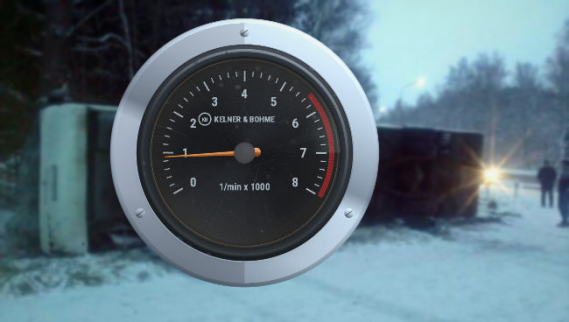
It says 900 rpm
